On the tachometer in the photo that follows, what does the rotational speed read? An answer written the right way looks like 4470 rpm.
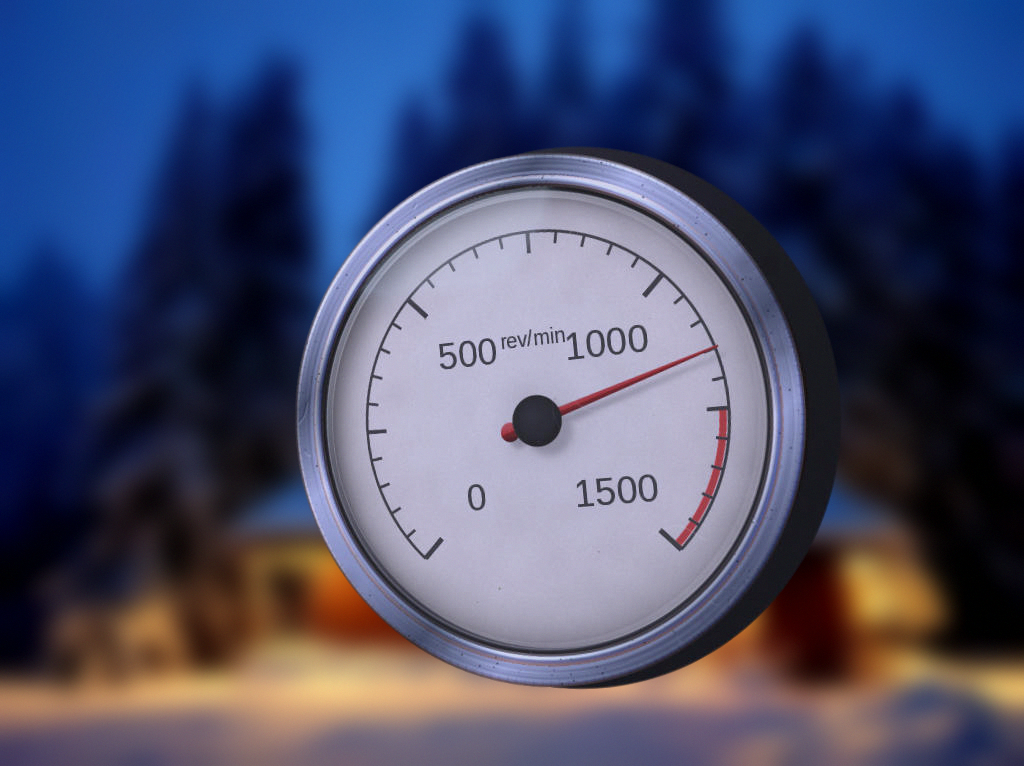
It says 1150 rpm
